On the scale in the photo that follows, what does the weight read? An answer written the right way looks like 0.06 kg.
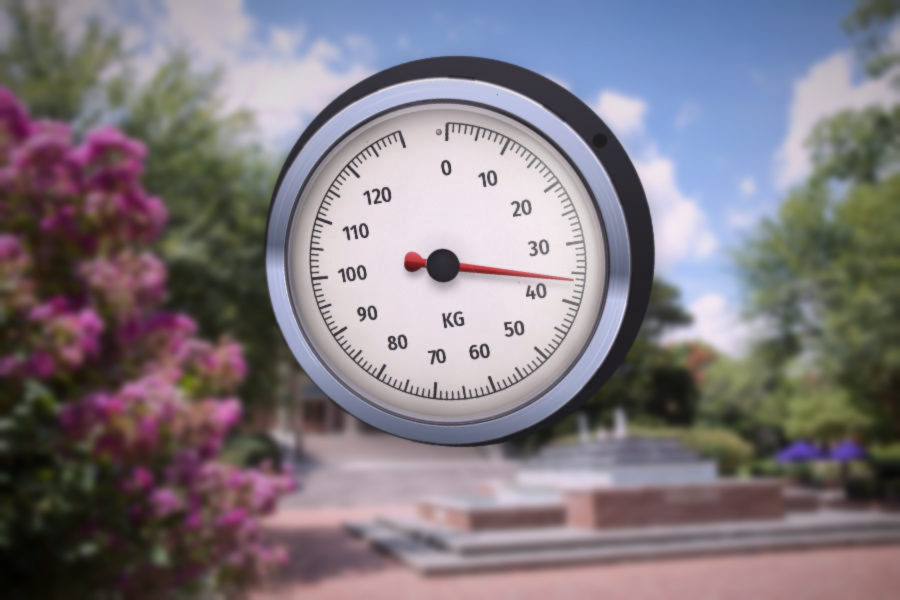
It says 36 kg
